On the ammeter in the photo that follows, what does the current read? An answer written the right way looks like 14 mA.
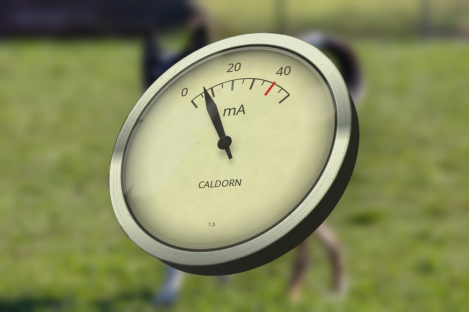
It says 7.5 mA
